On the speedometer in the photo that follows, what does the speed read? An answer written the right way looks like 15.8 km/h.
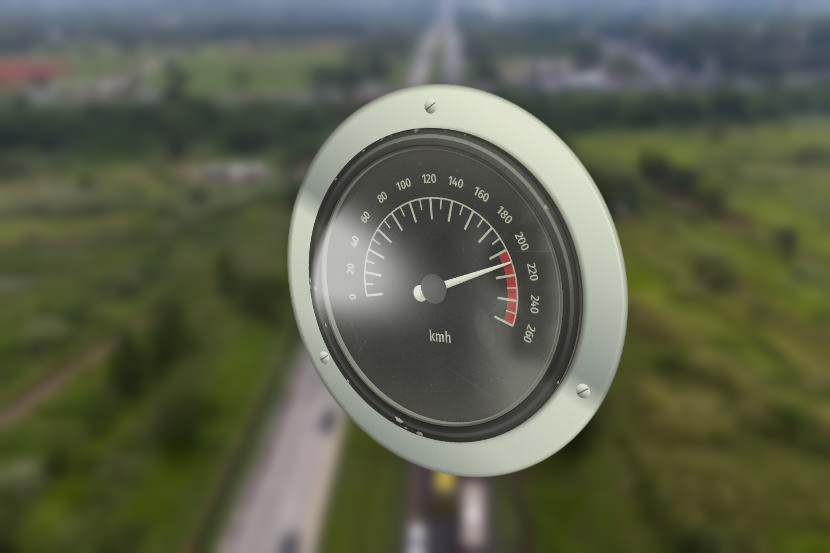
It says 210 km/h
